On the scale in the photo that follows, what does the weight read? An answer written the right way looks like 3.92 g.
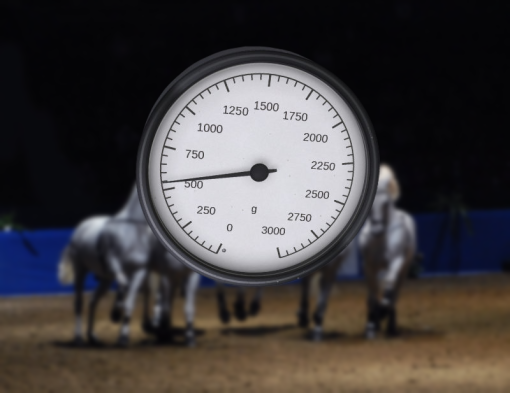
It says 550 g
